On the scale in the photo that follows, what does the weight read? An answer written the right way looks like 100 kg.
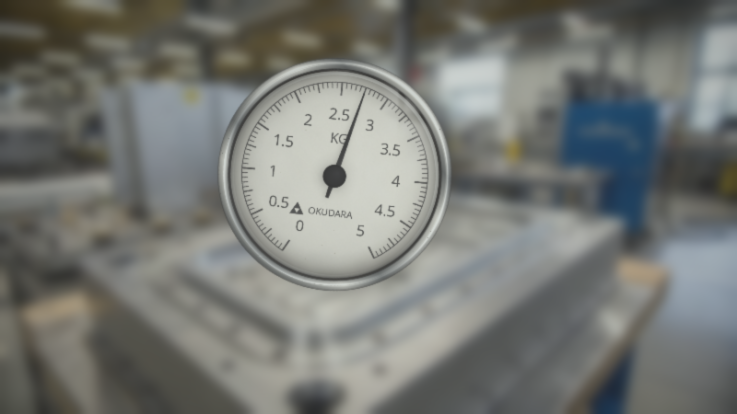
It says 2.75 kg
